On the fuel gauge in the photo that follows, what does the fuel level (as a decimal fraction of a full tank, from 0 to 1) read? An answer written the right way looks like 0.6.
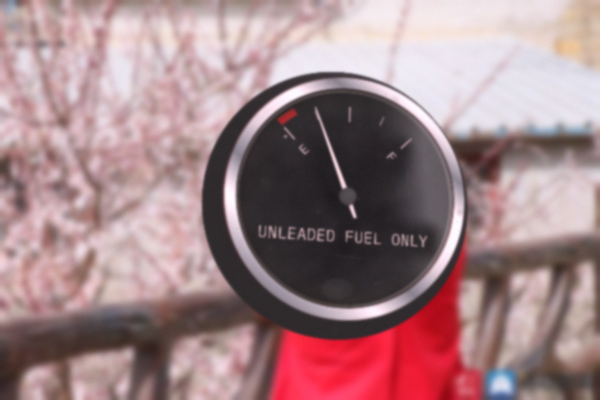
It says 0.25
